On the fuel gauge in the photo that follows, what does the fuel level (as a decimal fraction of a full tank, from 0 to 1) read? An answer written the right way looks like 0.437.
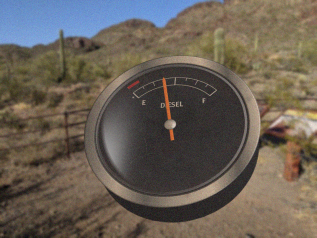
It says 0.375
